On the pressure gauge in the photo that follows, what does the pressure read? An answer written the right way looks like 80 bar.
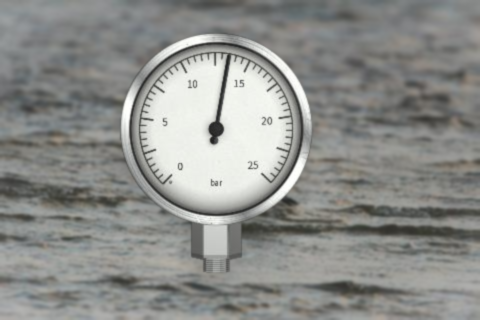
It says 13.5 bar
